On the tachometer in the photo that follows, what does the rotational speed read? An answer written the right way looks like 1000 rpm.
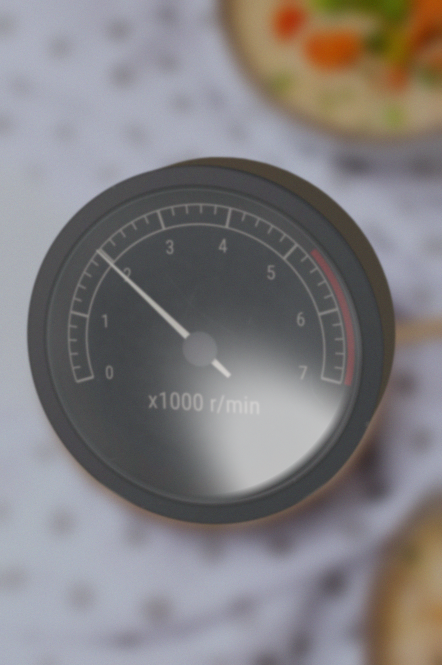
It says 2000 rpm
